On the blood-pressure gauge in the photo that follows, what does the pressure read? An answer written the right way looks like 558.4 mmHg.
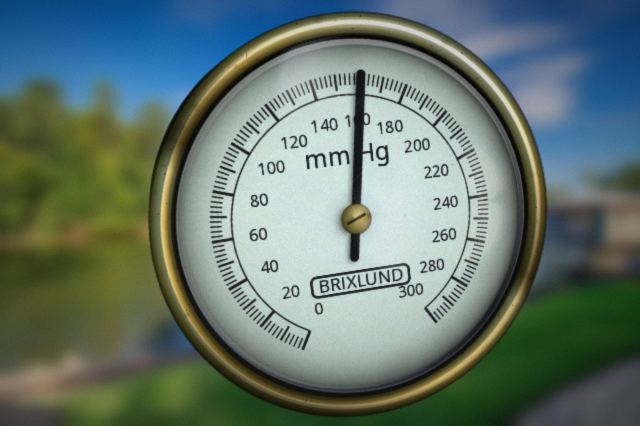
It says 160 mmHg
